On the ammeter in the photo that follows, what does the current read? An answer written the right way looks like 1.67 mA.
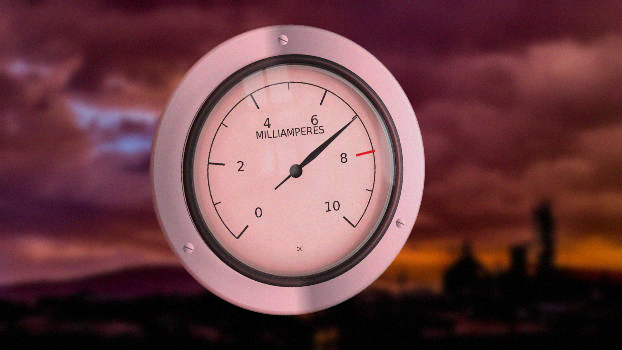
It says 7 mA
